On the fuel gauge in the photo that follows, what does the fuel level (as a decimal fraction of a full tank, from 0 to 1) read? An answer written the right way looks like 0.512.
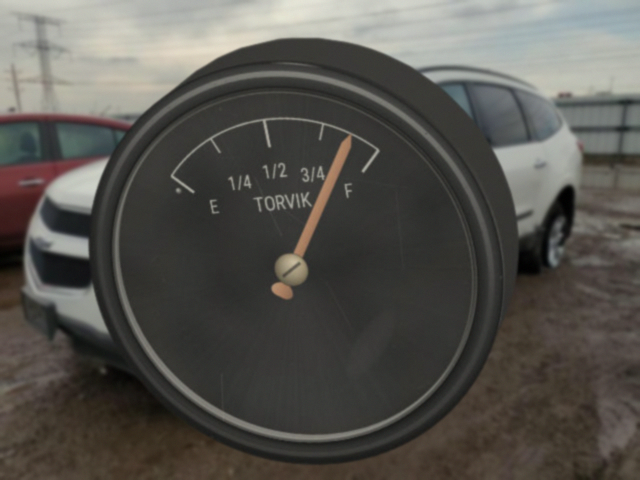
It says 0.875
